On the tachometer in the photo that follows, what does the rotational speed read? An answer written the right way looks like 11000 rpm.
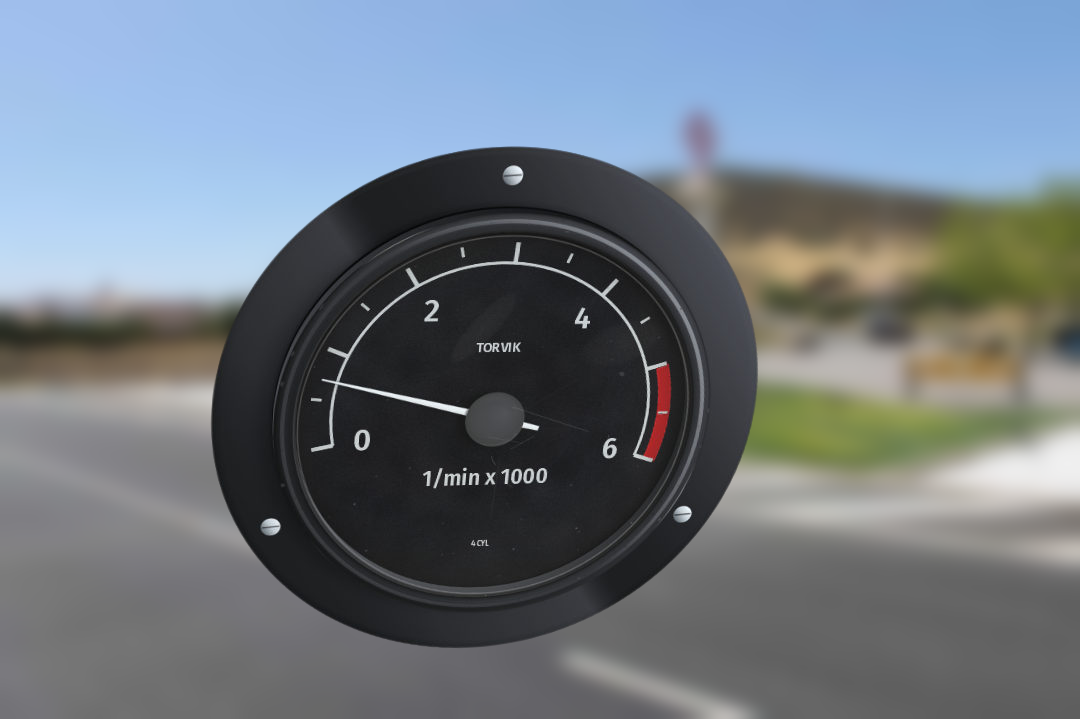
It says 750 rpm
